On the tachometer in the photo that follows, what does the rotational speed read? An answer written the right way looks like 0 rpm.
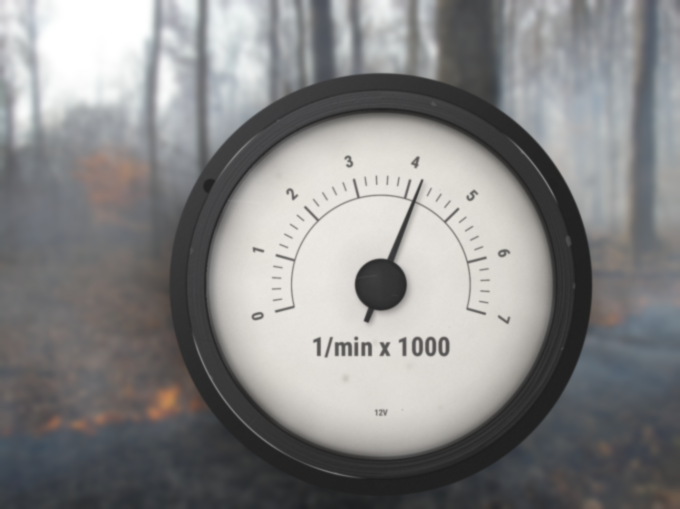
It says 4200 rpm
